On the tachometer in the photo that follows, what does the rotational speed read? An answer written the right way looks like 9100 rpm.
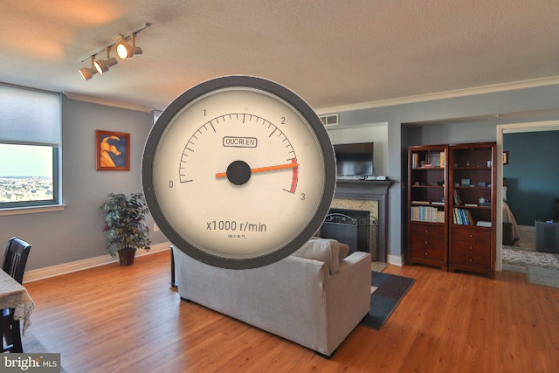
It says 2600 rpm
